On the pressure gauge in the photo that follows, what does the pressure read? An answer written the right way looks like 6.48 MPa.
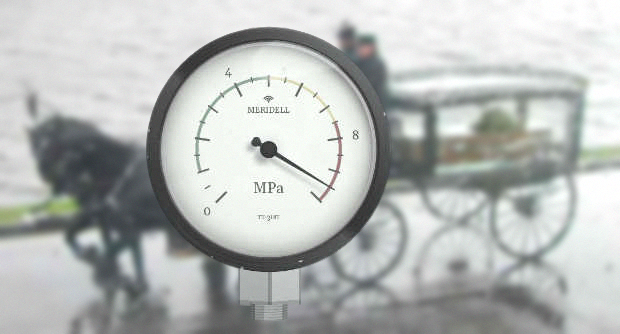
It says 9.5 MPa
